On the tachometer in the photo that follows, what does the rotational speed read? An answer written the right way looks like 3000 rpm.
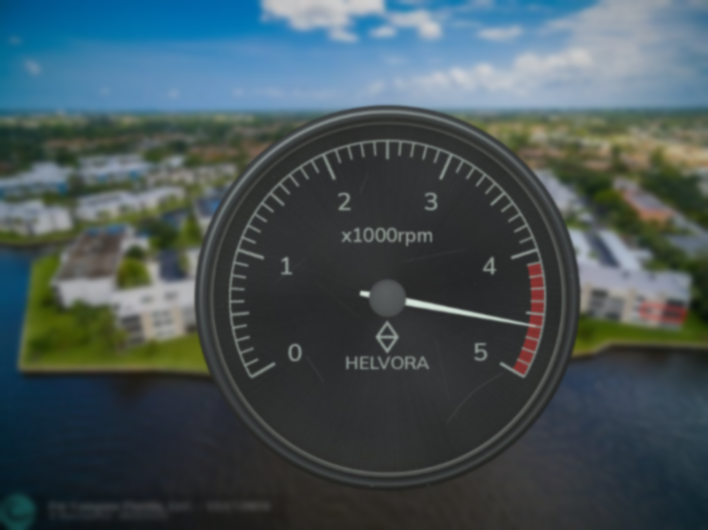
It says 4600 rpm
